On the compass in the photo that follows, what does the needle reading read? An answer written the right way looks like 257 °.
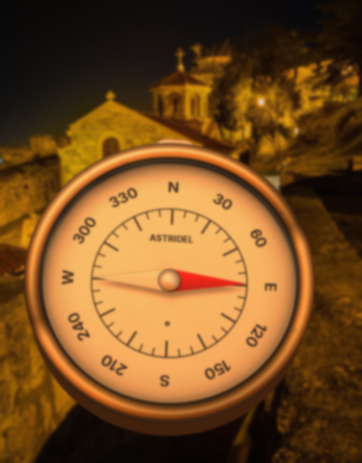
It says 90 °
